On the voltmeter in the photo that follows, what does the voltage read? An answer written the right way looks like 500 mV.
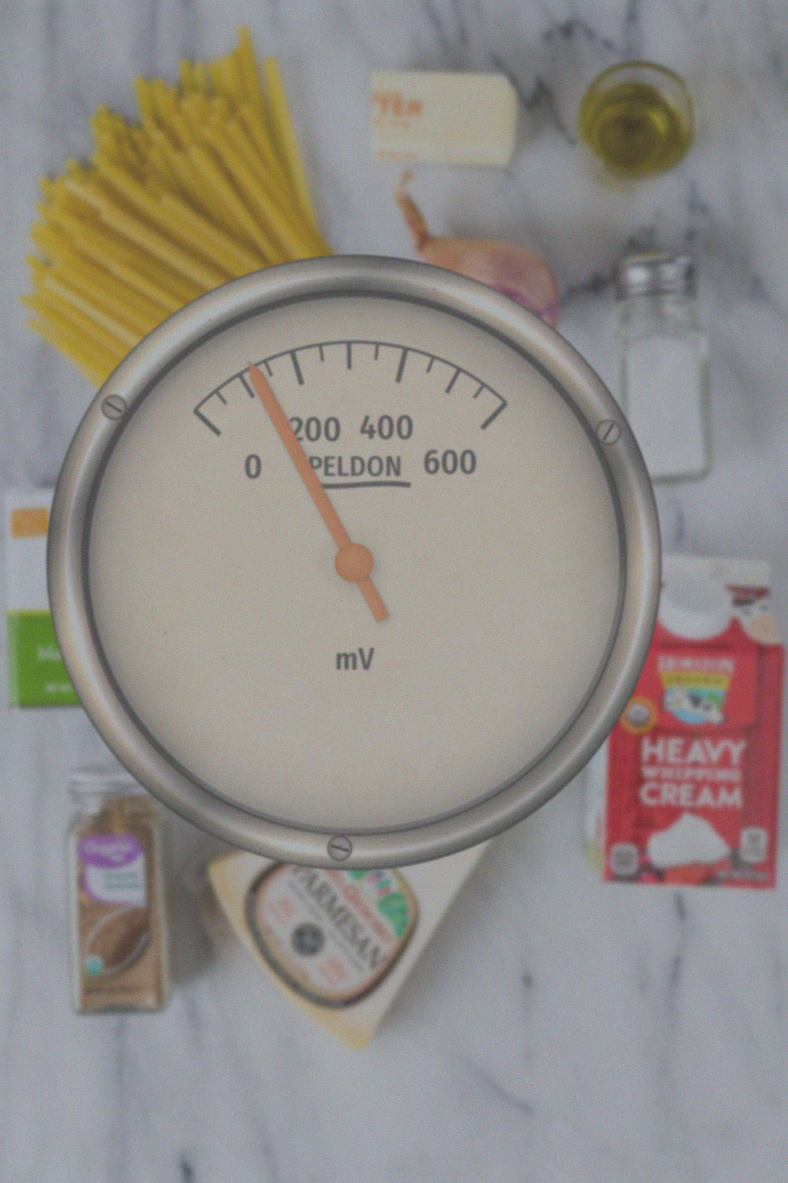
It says 125 mV
